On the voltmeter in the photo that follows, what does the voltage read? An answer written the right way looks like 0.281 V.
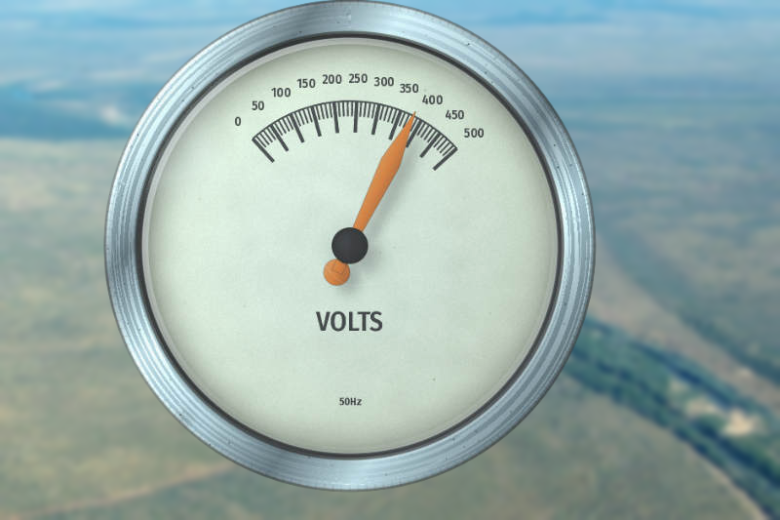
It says 380 V
